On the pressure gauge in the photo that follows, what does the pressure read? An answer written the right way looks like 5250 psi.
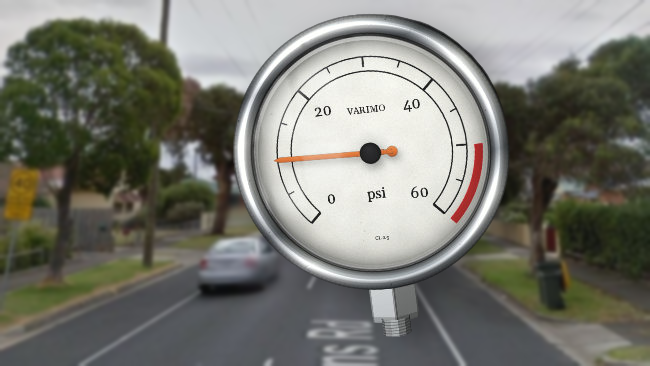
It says 10 psi
